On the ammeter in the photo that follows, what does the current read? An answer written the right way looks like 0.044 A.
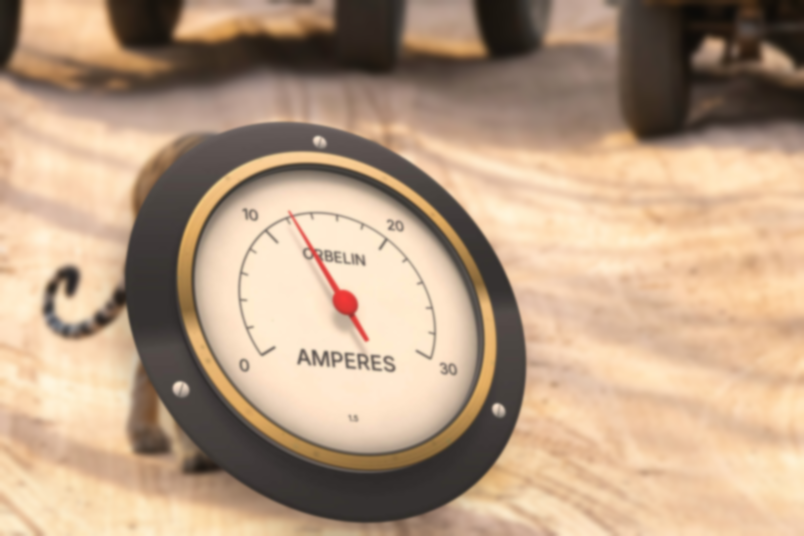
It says 12 A
